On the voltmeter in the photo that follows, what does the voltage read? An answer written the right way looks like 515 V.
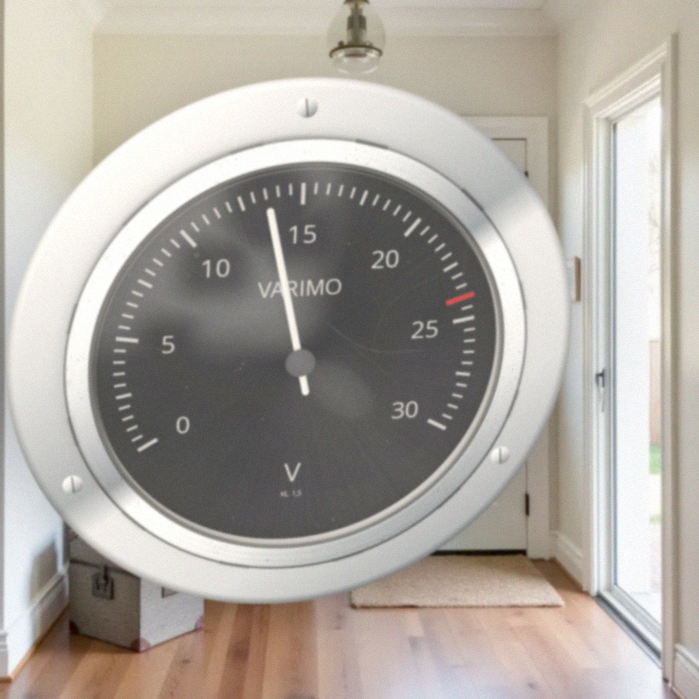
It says 13.5 V
